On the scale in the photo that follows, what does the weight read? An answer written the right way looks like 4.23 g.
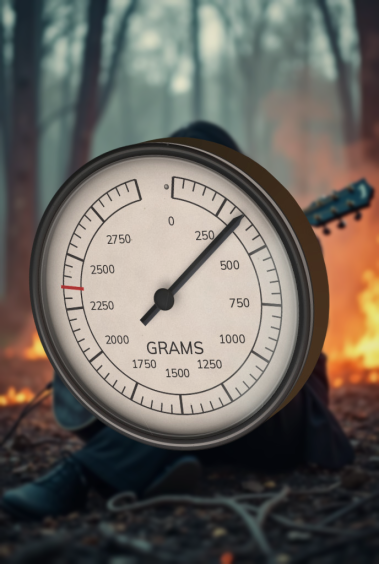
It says 350 g
